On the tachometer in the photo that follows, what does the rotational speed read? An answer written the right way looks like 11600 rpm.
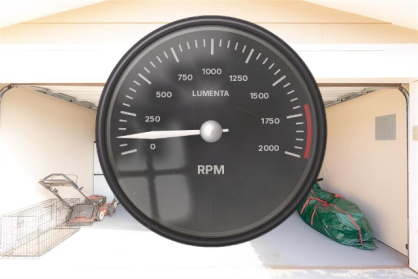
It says 100 rpm
